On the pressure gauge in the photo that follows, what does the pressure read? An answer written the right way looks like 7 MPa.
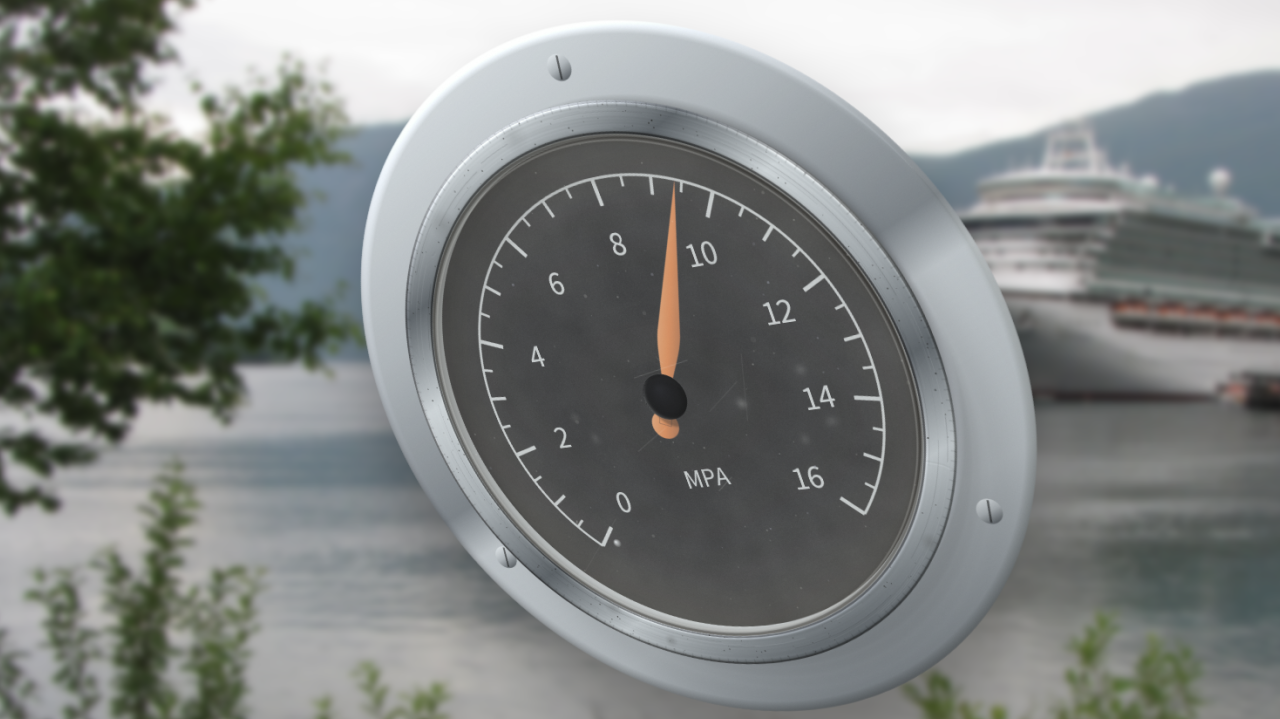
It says 9.5 MPa
